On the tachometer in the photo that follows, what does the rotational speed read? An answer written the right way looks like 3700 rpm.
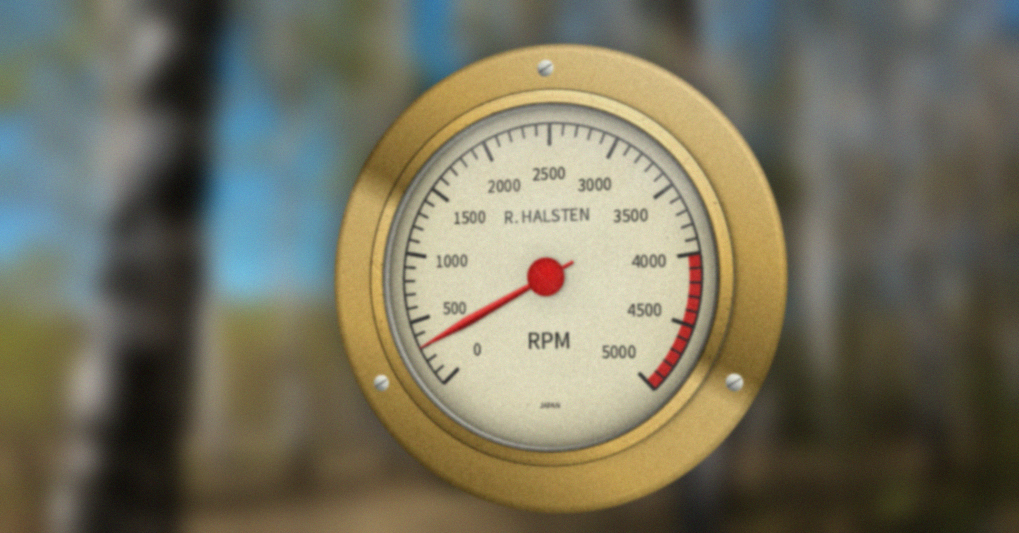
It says 300 rpm
